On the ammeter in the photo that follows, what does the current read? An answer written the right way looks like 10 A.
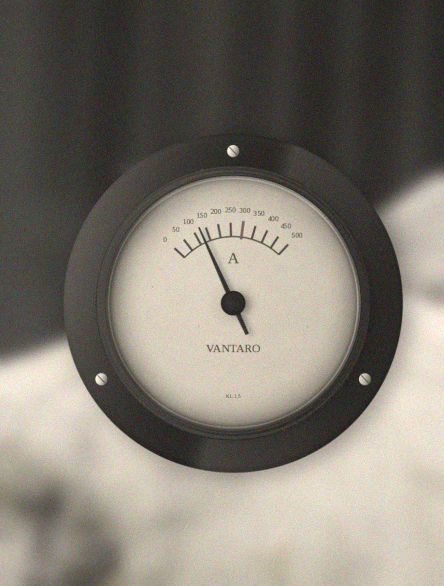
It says 125 A
